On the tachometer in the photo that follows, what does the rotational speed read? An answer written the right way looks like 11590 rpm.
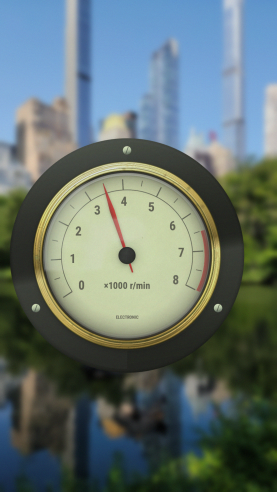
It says 3500 rpm
